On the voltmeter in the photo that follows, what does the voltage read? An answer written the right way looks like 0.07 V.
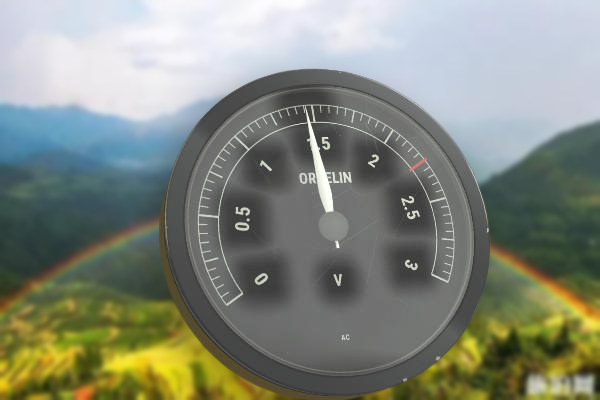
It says 1.45 V
